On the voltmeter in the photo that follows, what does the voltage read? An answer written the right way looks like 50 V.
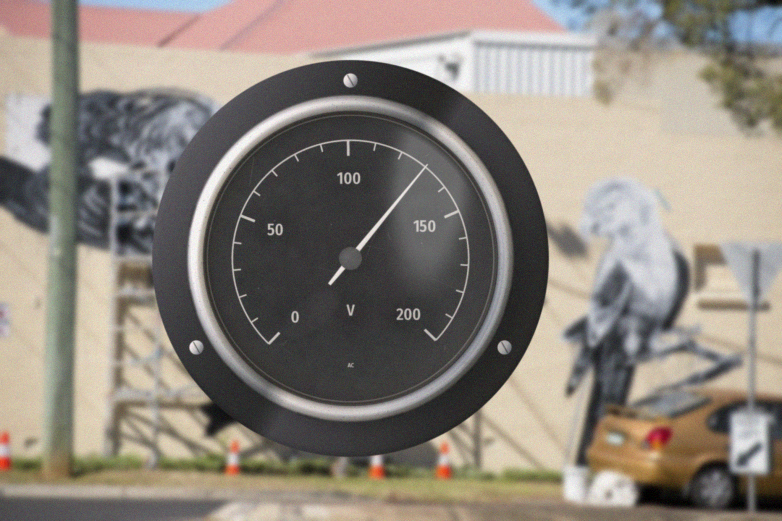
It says 130 V
